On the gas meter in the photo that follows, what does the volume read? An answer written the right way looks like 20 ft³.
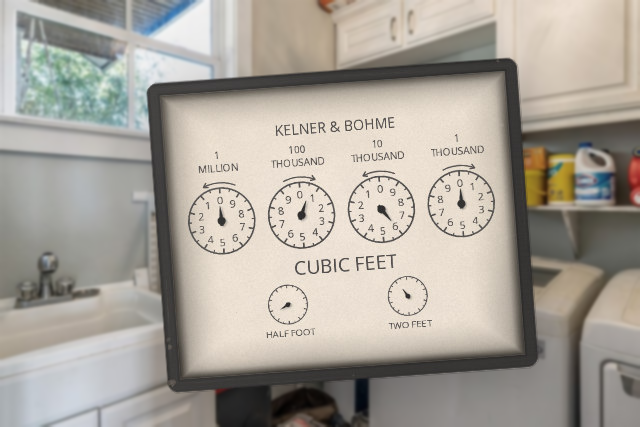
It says 6000 ft³
